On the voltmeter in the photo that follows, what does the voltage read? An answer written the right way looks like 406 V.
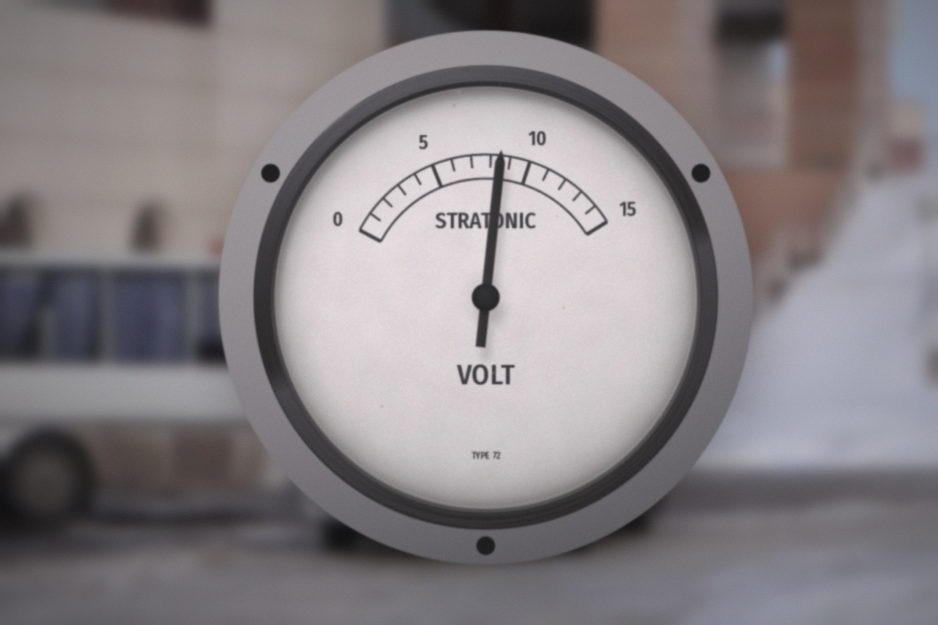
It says 8.5 V
